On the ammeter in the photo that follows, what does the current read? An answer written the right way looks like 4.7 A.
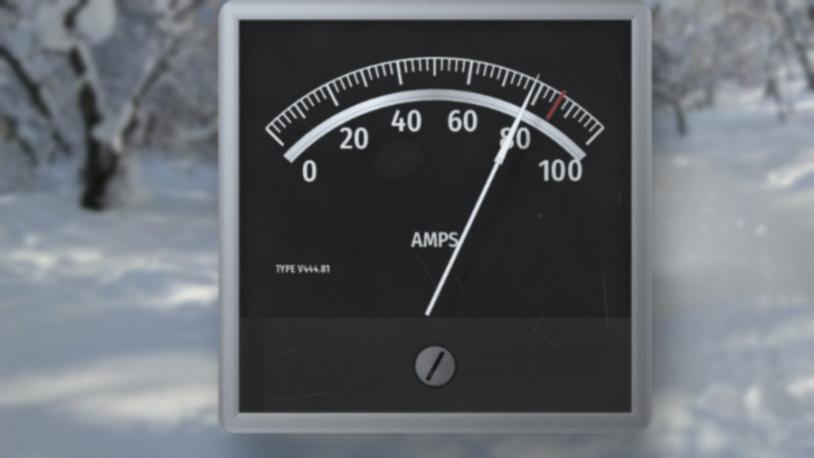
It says 78 A
